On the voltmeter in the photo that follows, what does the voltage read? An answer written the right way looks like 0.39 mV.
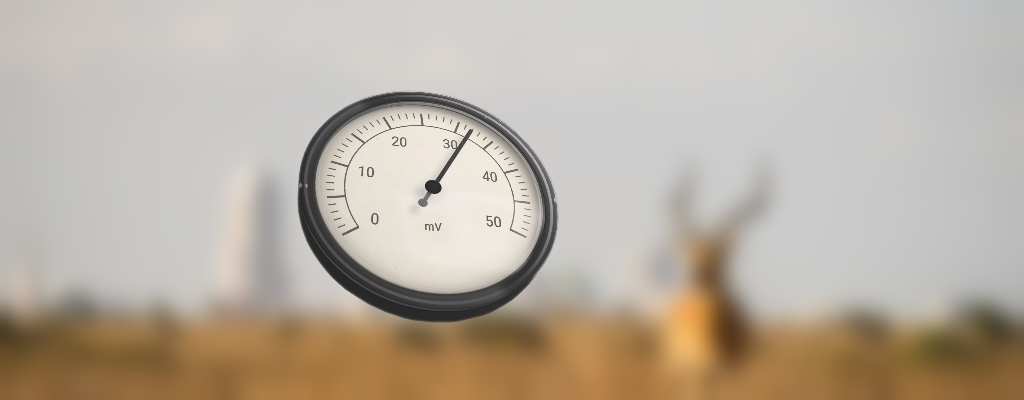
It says 32 mV
